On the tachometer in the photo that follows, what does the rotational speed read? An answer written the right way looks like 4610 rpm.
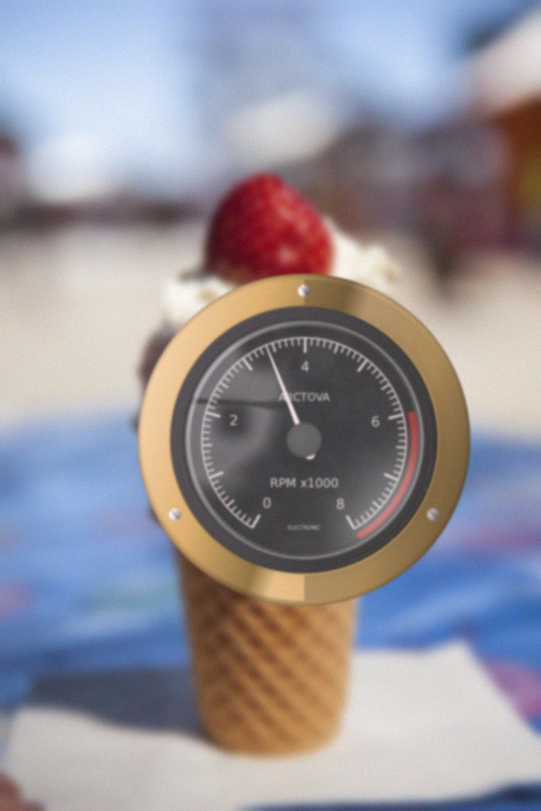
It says 3400 rpm
